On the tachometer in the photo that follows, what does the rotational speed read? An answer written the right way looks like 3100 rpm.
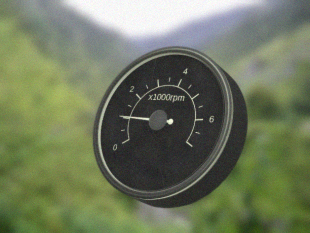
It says 1000 rpm
